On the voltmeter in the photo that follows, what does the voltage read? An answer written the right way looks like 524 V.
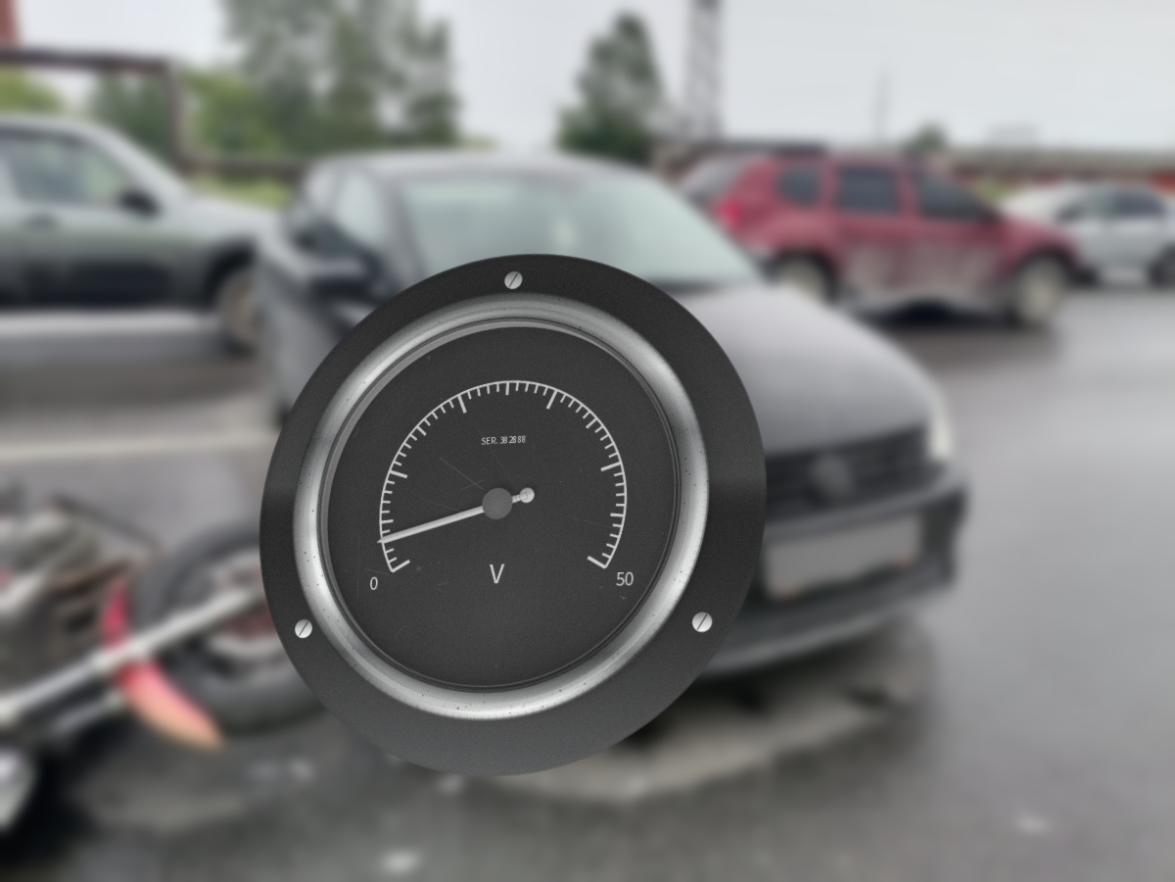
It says 3 V
